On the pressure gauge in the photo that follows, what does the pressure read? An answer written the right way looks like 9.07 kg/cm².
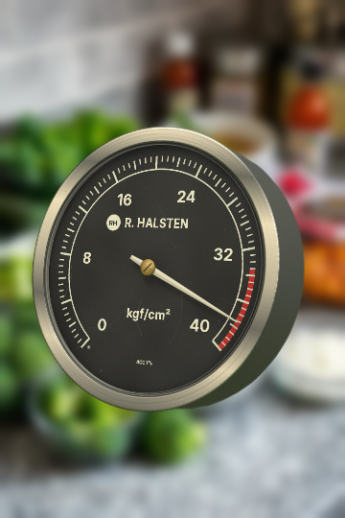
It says 37.5 kg/cm²
